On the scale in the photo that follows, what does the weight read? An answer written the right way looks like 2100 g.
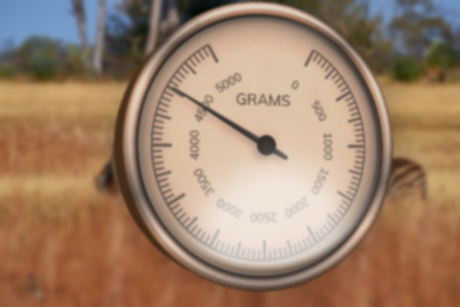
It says 4500 g
